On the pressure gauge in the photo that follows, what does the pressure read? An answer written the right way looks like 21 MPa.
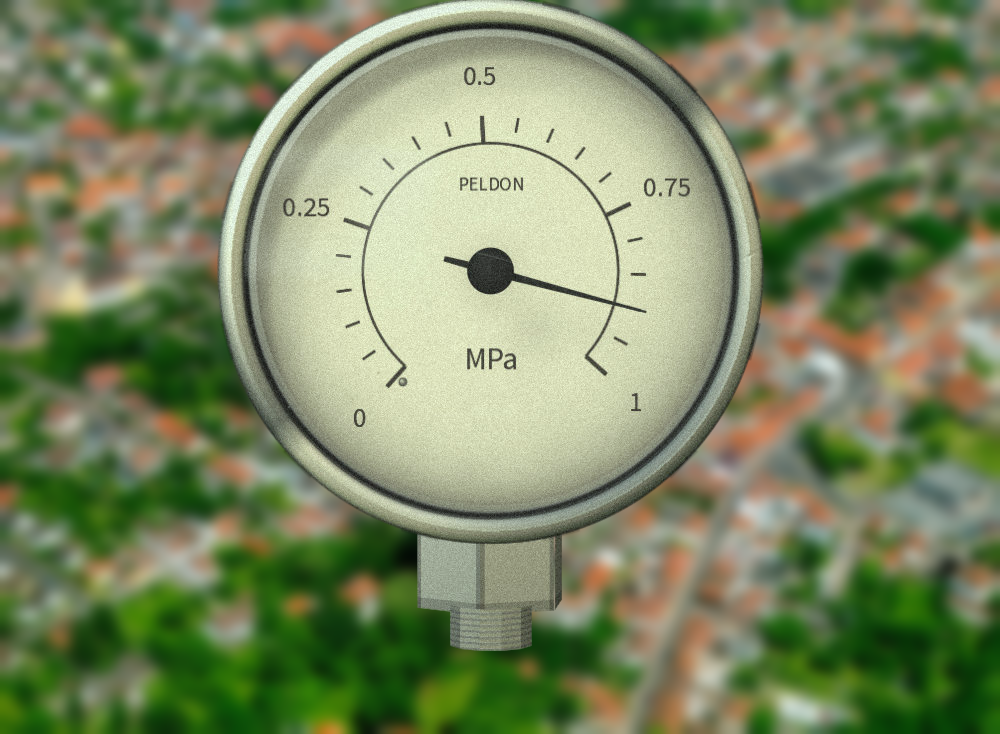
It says 0.9 MPa
